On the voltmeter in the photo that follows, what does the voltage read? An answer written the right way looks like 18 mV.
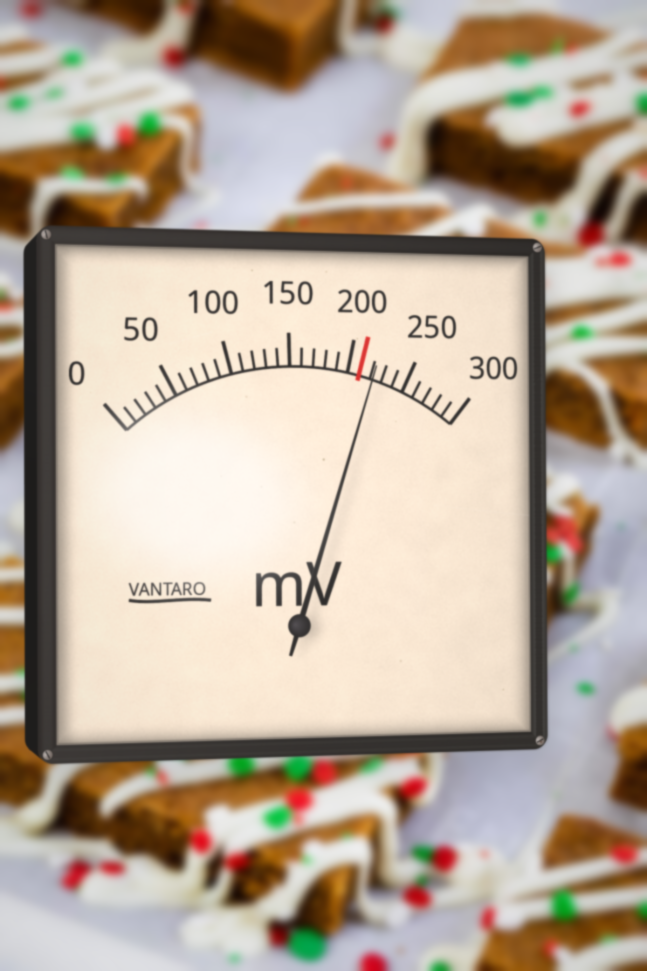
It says 220 mV
